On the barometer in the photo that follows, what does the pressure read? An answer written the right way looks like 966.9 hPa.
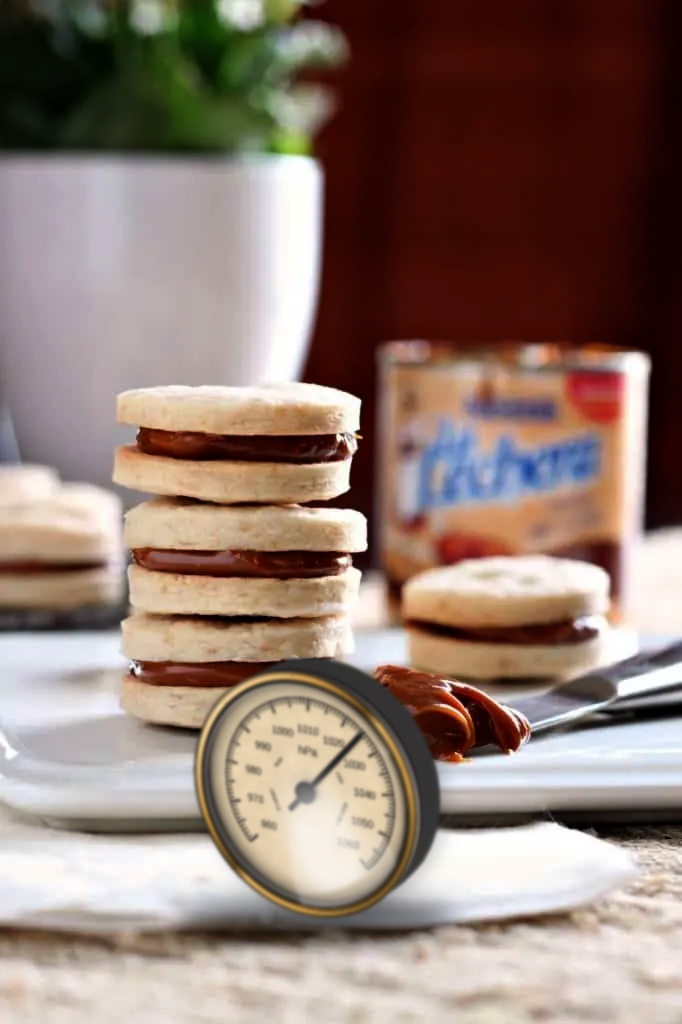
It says 1025 hPa
